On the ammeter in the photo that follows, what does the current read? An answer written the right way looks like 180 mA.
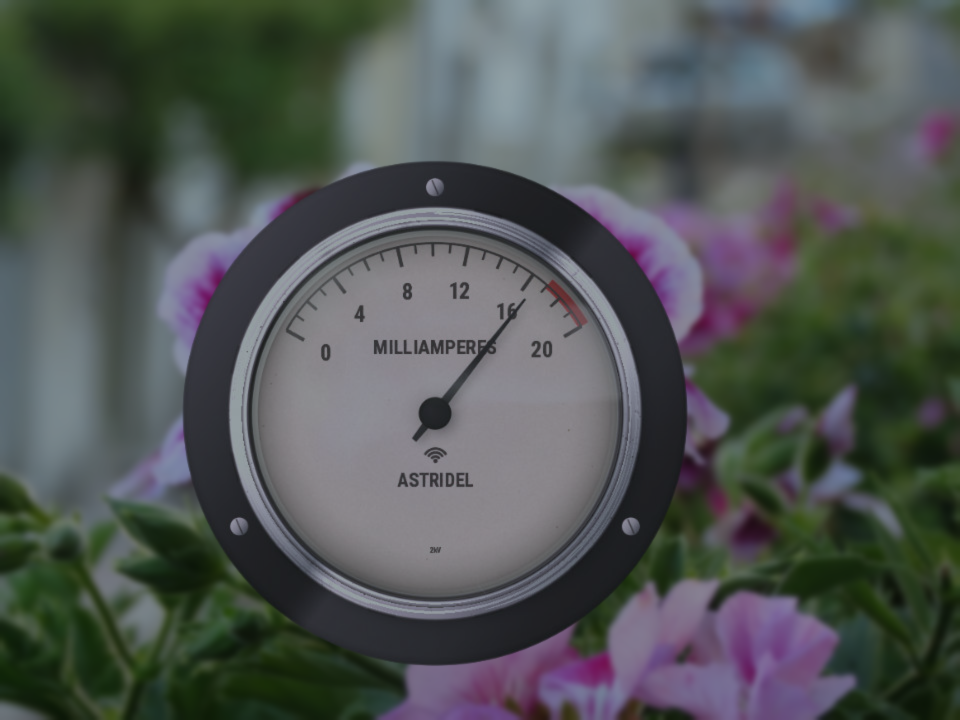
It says 16.5 mA
